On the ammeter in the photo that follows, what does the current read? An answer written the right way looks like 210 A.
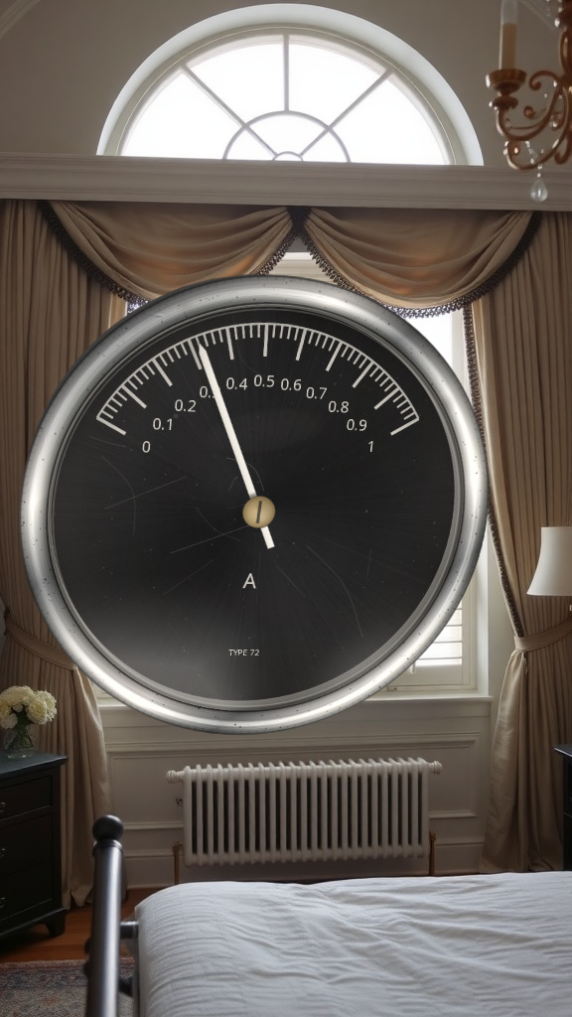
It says 0.32 A
